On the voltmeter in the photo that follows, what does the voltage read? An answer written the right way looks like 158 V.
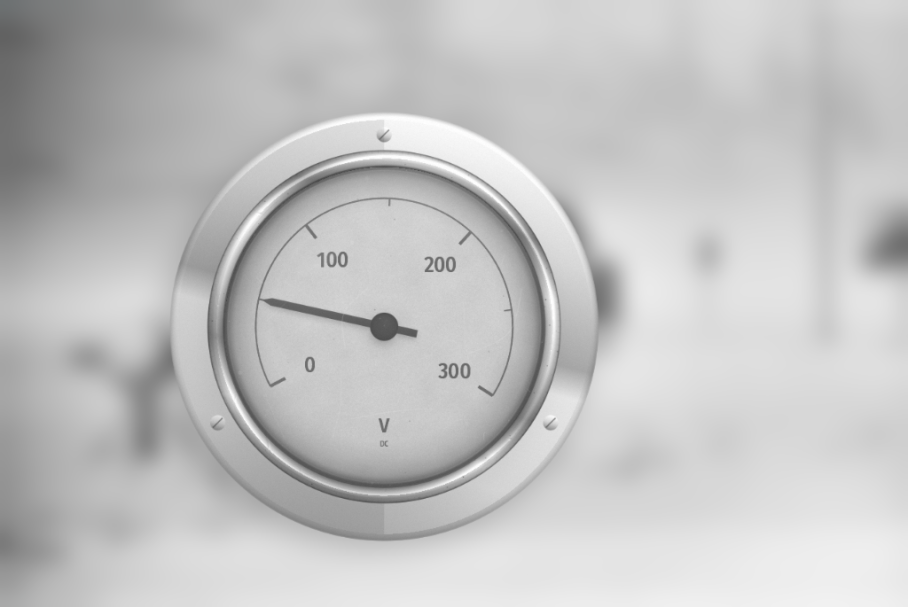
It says 50 V
